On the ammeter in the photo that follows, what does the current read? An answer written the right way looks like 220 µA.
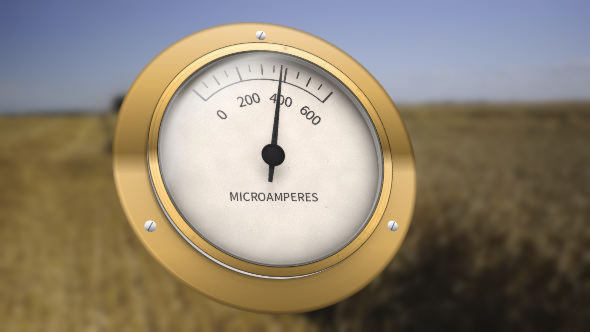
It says 375 µA
